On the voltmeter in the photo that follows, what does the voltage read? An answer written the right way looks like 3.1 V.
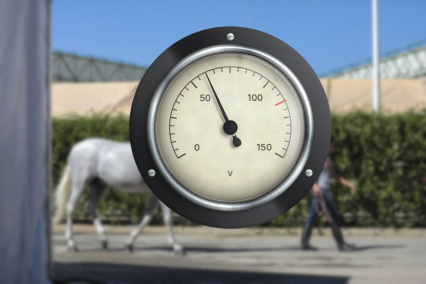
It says 60 V
